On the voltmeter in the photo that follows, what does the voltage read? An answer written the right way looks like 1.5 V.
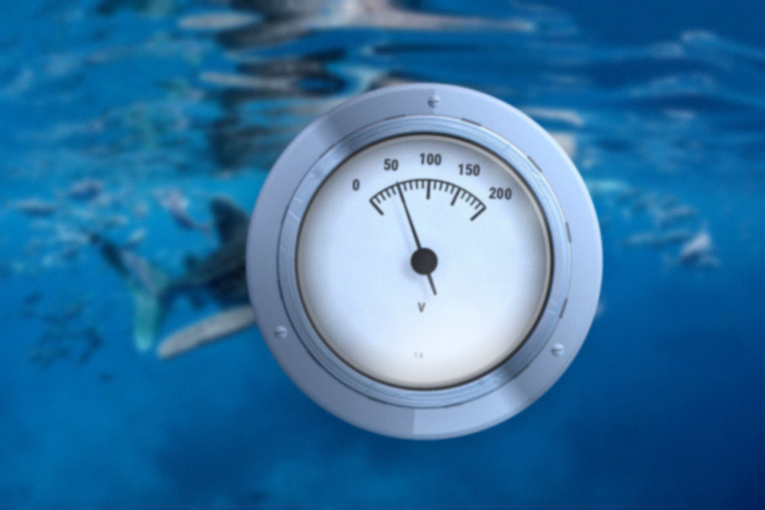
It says 50 V
